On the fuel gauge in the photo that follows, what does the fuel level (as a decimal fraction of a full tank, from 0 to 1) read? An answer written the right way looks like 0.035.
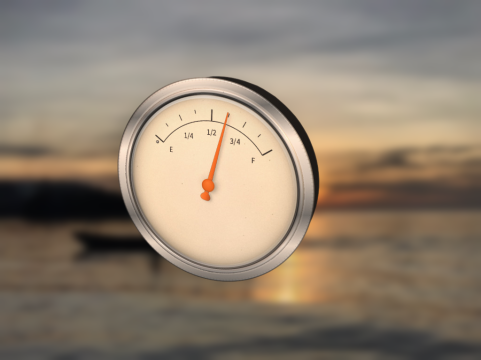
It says 0.625
